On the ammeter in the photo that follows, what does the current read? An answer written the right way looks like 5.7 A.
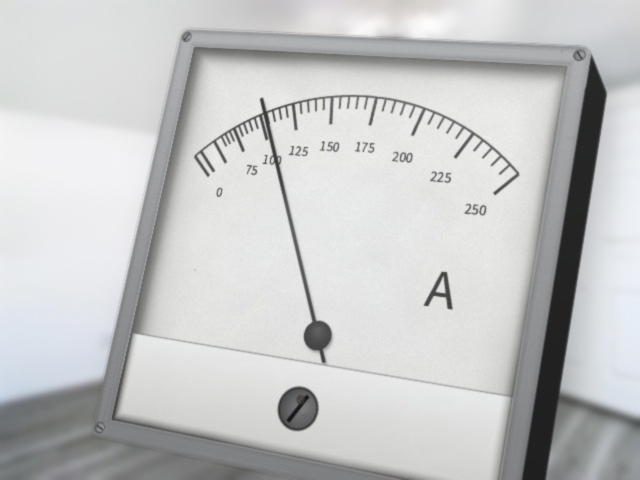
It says 105 A
